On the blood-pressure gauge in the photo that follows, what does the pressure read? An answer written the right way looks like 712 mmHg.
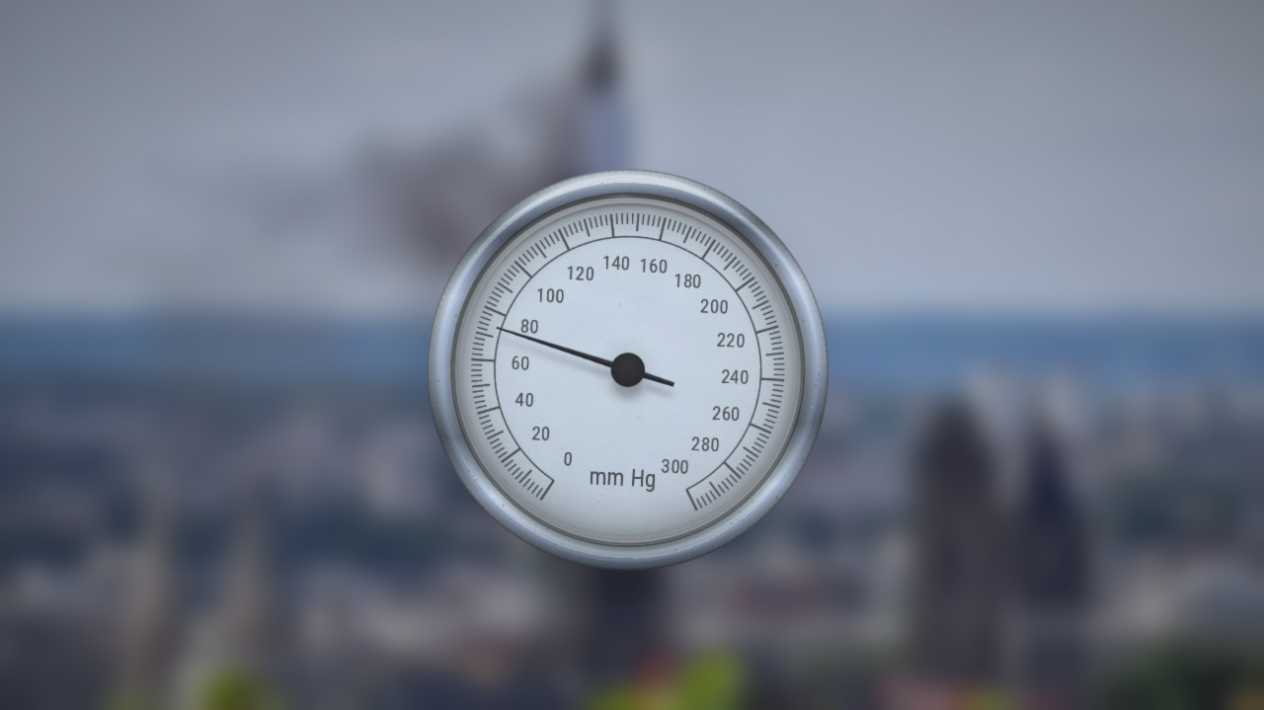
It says 74 mmHg
